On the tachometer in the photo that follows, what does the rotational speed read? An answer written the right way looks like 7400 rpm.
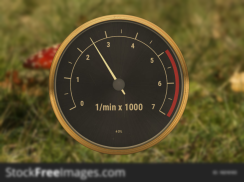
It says 2500 rpm
